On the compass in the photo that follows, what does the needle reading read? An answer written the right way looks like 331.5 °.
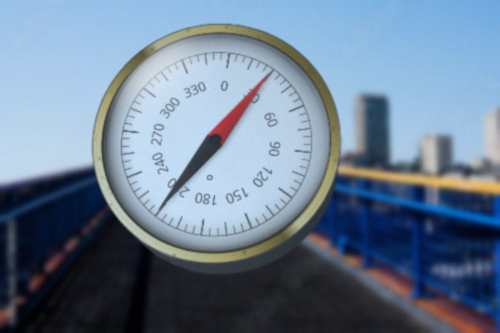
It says 30 °
